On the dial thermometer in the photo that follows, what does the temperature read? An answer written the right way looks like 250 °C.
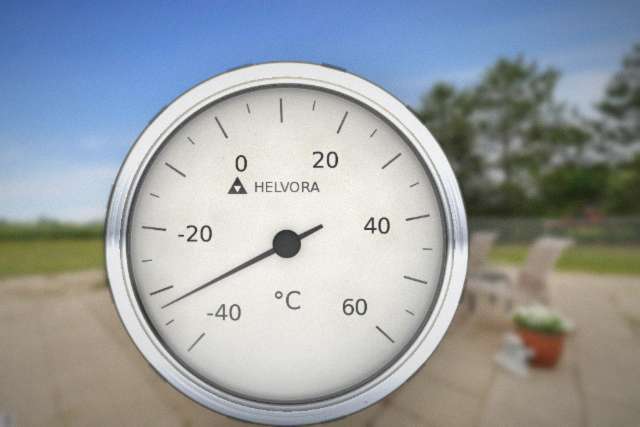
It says -32.5 °C
